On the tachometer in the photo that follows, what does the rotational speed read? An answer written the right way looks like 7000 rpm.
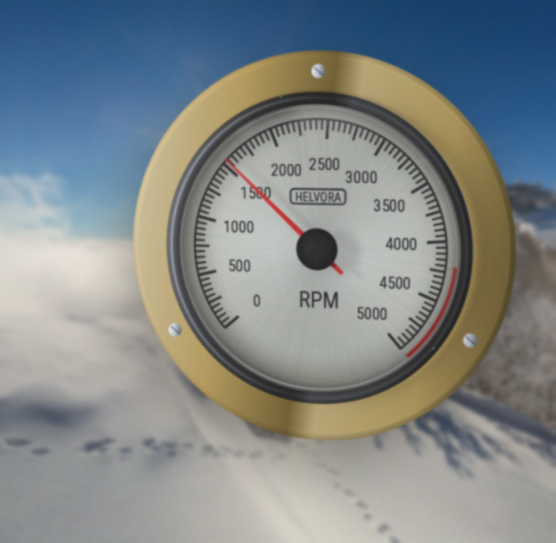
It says 1550 rpm
